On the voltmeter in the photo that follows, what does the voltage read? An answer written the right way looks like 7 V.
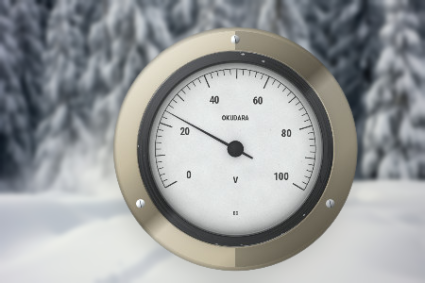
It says 24 V
